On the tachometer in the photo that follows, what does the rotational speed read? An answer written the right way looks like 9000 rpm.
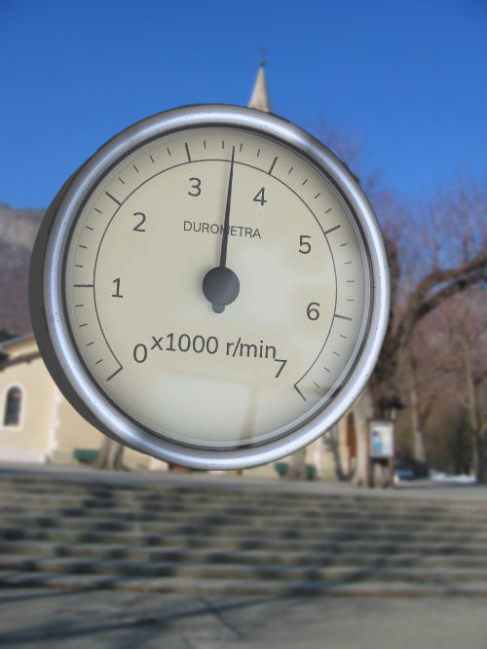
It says 3500 rpm
